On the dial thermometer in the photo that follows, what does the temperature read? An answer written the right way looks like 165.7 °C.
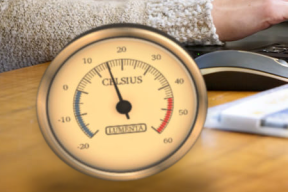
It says 15 °C
